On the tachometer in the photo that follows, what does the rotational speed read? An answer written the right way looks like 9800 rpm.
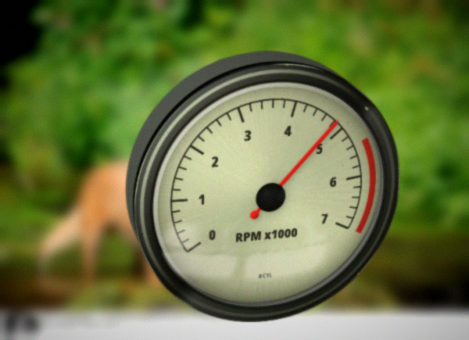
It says 4800 rpm
